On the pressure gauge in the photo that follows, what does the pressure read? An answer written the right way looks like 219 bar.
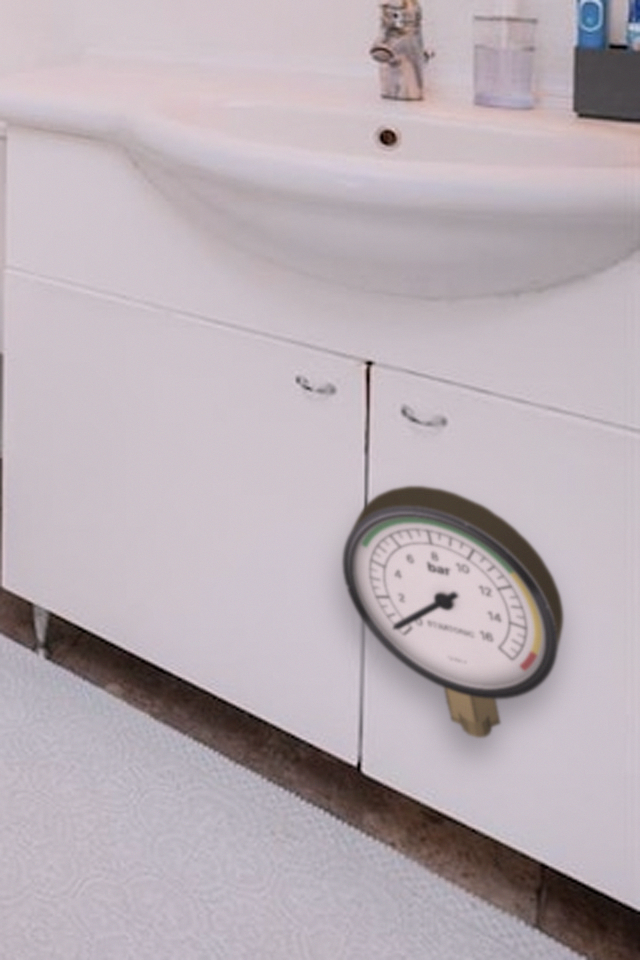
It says 0.5 bar
